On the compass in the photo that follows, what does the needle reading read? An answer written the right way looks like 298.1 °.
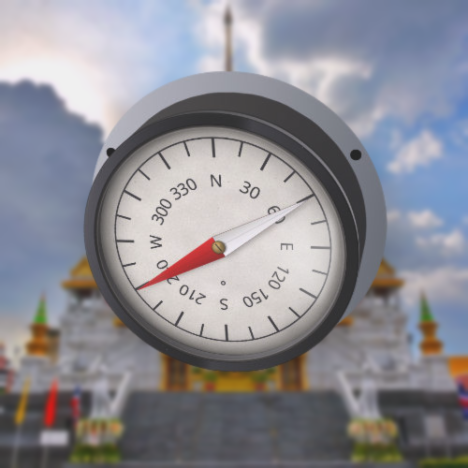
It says 240 °
